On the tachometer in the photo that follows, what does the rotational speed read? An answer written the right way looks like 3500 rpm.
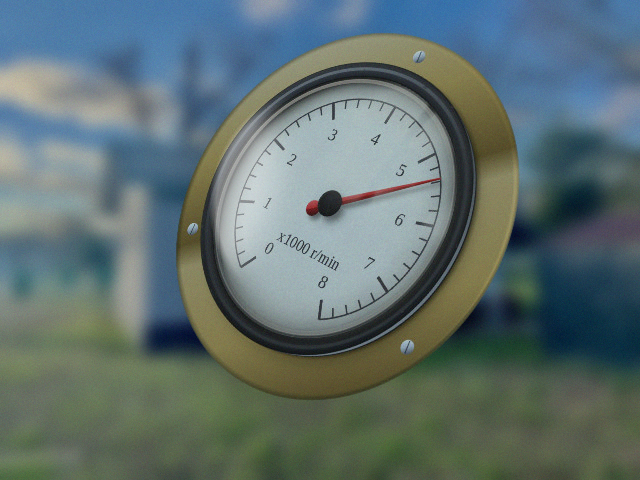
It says 5400 rpm
